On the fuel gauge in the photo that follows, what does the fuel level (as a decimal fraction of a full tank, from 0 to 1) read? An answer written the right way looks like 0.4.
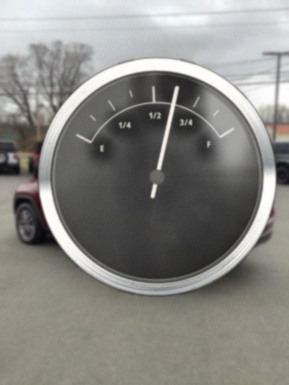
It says 0.625
